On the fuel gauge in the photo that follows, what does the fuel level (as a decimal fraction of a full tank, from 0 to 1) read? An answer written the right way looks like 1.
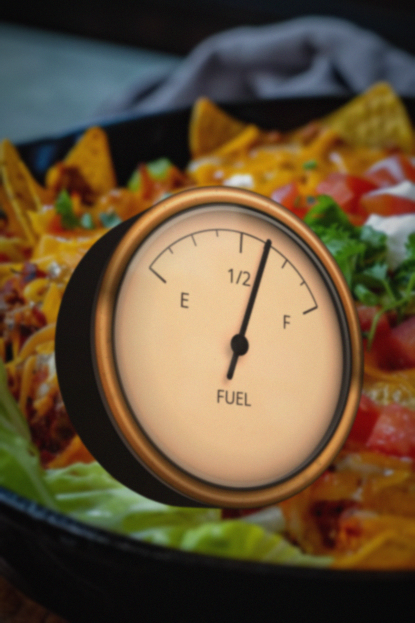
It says 0.625
